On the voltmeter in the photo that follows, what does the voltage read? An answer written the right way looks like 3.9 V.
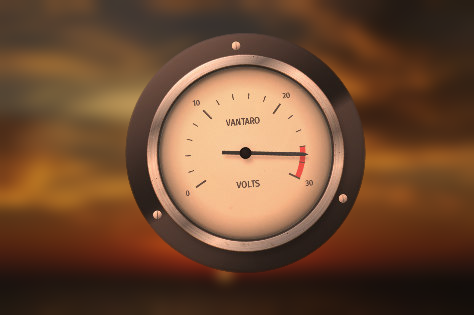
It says 27 V
